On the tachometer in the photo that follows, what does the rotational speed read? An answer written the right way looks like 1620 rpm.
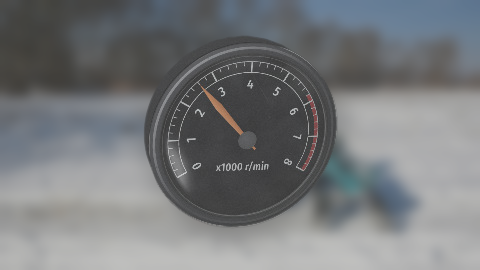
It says 2600 rpm
